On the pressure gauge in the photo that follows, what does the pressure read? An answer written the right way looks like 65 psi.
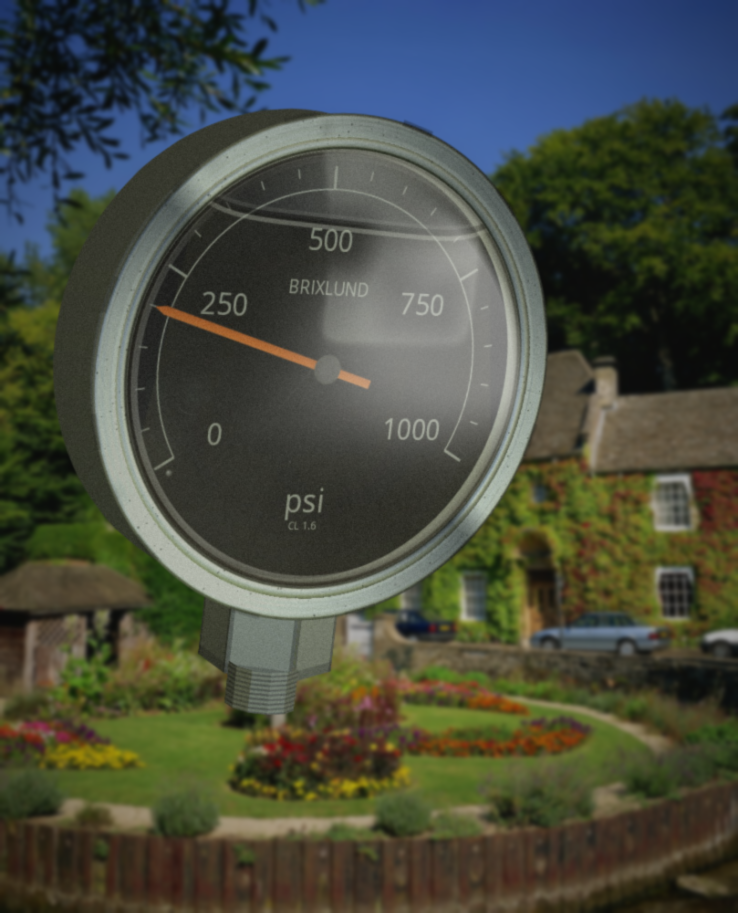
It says 200 psi
